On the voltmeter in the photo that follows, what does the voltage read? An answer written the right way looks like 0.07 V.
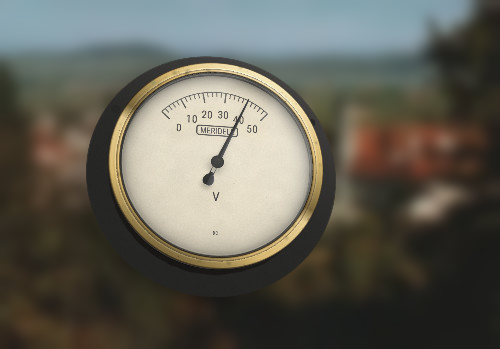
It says 40 V
